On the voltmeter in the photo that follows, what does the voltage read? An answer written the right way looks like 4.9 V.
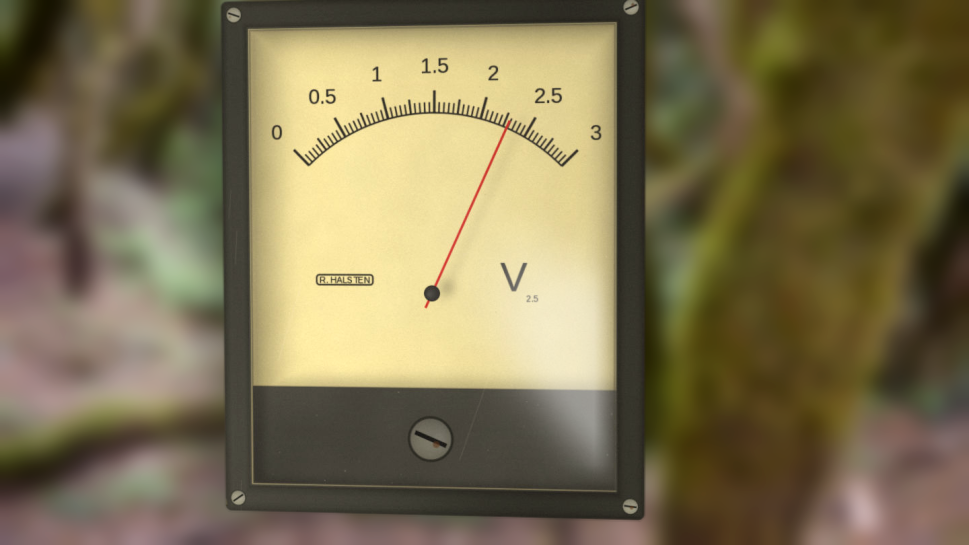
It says 2.3 V
